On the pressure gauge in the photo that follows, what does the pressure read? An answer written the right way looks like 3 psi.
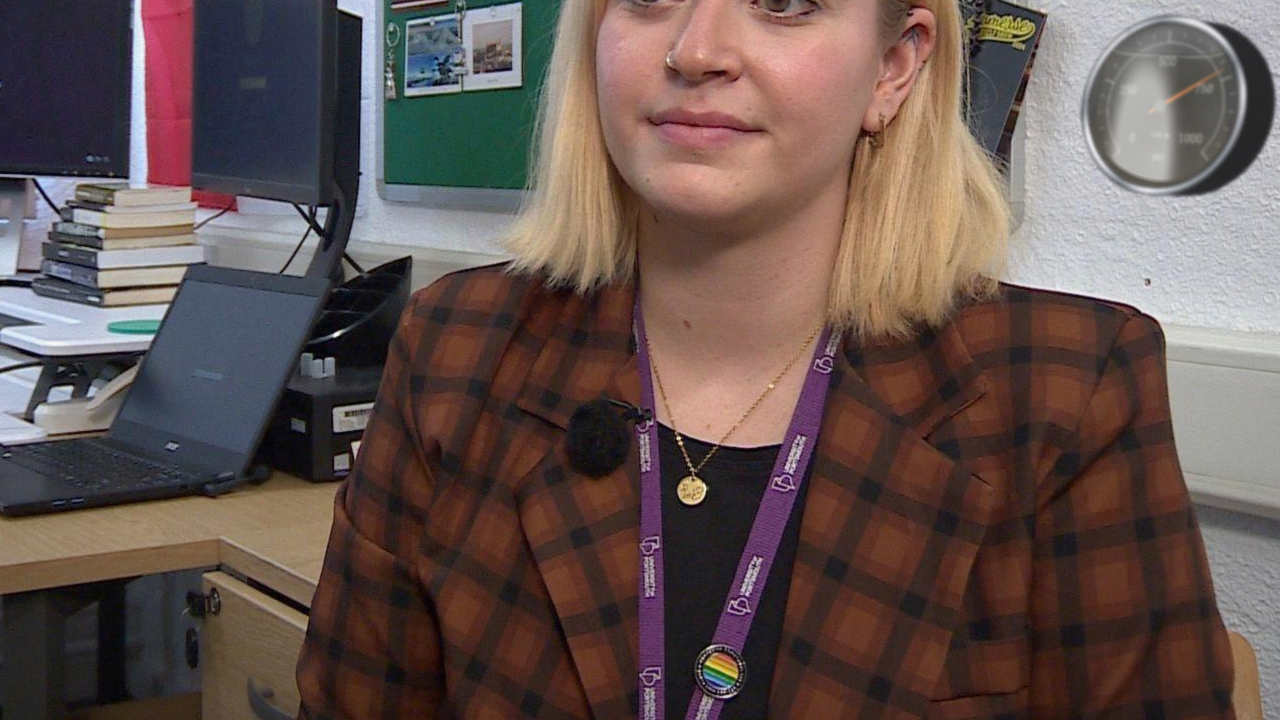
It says 725 psi
